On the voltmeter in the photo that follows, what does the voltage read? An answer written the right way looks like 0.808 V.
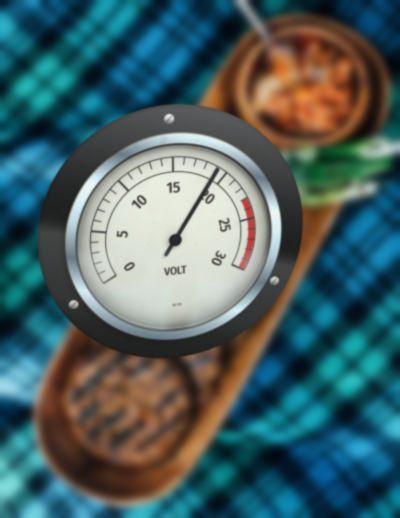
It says 19 V
